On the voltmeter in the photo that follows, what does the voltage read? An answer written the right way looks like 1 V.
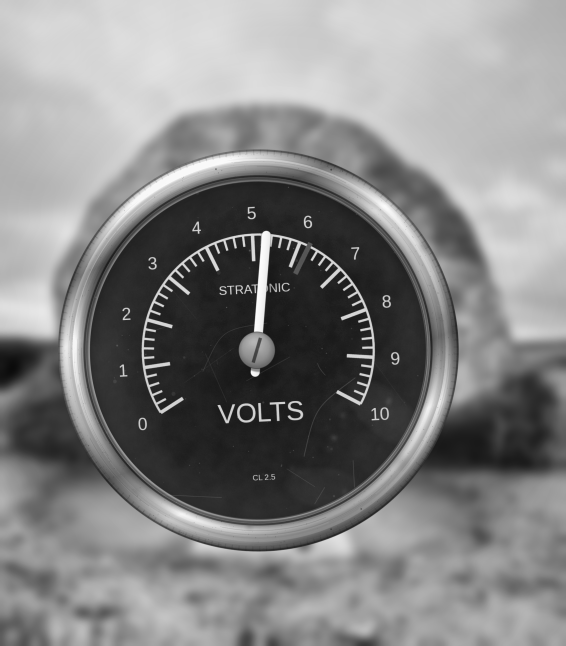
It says 5.3 V
